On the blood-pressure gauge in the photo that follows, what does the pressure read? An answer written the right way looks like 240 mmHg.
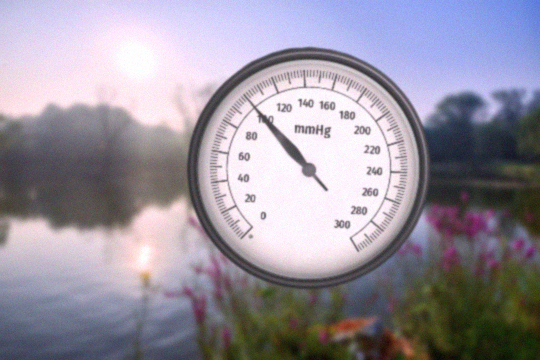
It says 100 mmHg
